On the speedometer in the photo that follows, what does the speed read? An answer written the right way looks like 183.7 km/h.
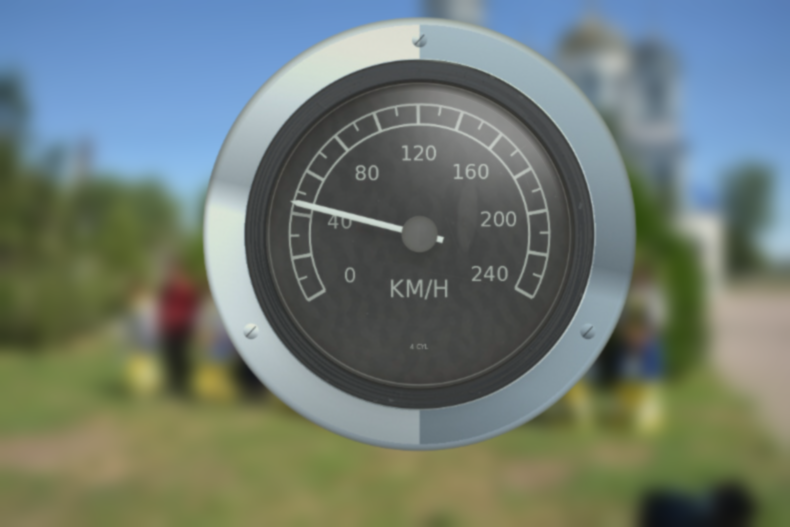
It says 45 km/h
